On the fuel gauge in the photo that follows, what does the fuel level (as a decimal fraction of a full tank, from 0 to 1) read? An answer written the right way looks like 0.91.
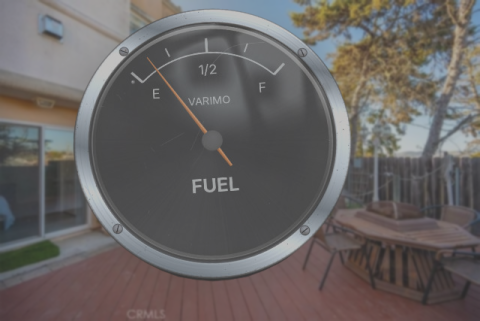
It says 0.125
